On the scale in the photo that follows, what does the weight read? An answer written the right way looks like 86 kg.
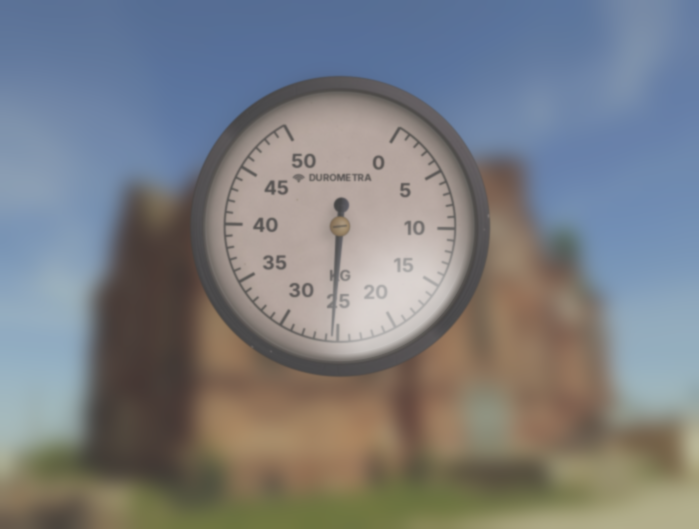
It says 25.5 kg
